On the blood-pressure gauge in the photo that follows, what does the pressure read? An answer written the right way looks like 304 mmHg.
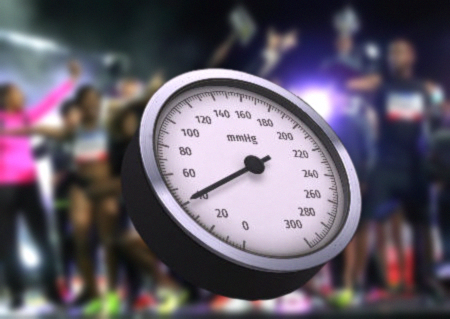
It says 40 mmHg
